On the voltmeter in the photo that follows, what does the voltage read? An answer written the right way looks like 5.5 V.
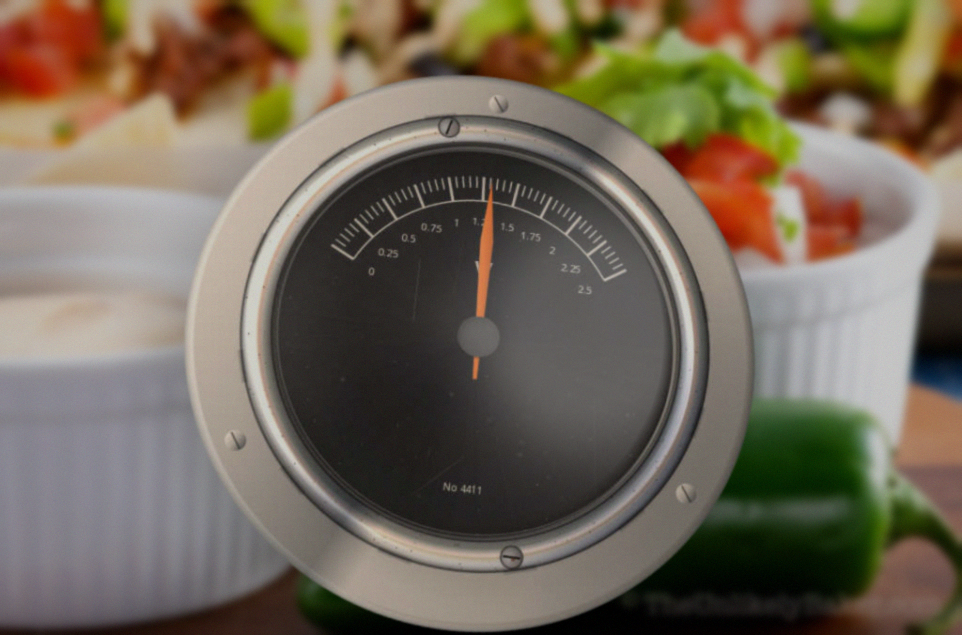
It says 1.3 V
